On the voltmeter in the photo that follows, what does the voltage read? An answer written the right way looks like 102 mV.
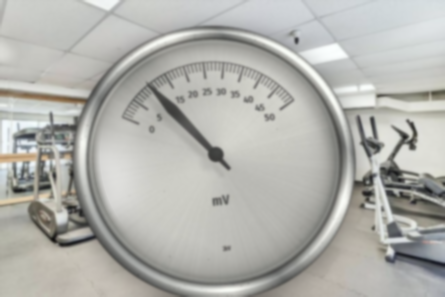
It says 10 mV
